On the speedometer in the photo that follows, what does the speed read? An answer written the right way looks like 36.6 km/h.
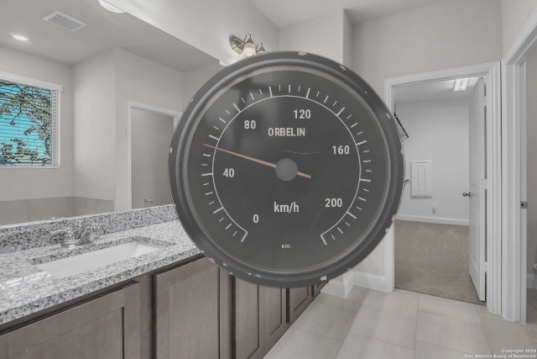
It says 55 km/h
